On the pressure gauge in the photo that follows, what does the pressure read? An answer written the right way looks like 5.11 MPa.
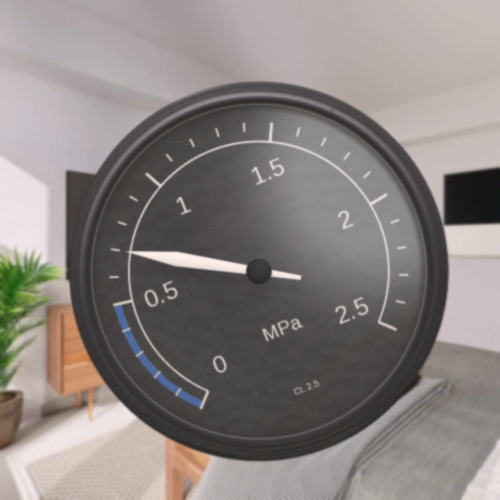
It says 0.7 MPa
